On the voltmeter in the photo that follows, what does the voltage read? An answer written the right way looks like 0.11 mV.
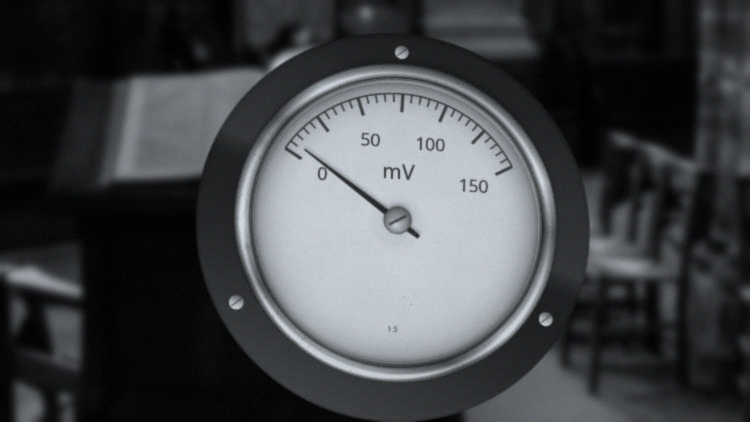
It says 5 mV
